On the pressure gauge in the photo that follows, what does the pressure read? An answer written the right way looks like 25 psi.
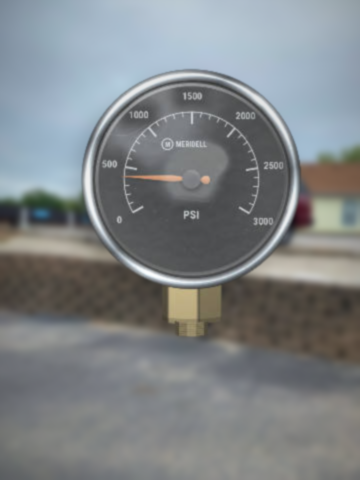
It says 400 psi
